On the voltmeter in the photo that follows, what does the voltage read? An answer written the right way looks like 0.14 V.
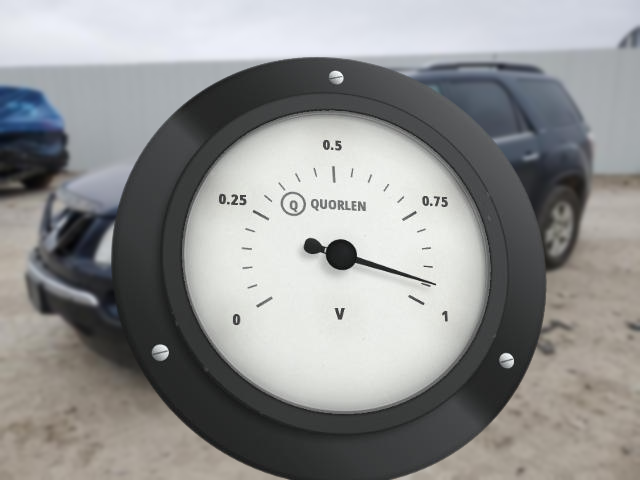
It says 0.95 V
